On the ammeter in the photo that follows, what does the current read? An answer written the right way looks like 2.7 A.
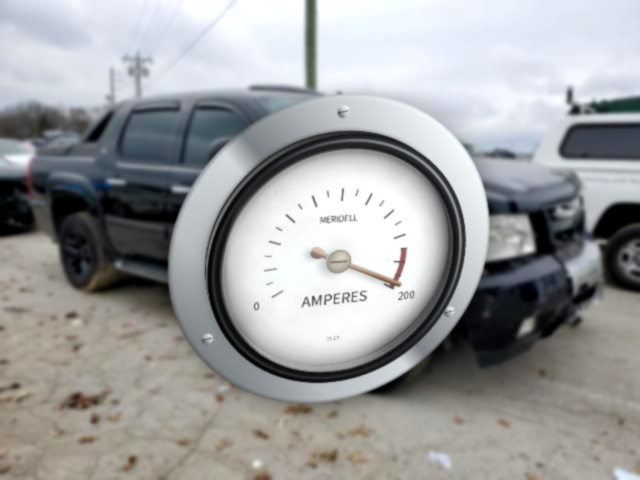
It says 195 A
